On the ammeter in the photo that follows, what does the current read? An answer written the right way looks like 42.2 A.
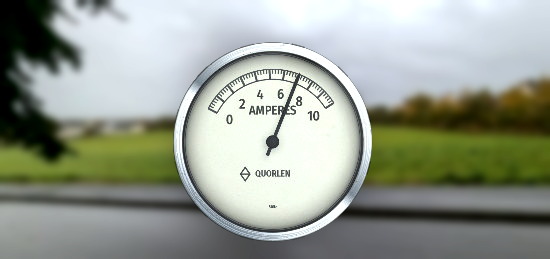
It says 7 A
